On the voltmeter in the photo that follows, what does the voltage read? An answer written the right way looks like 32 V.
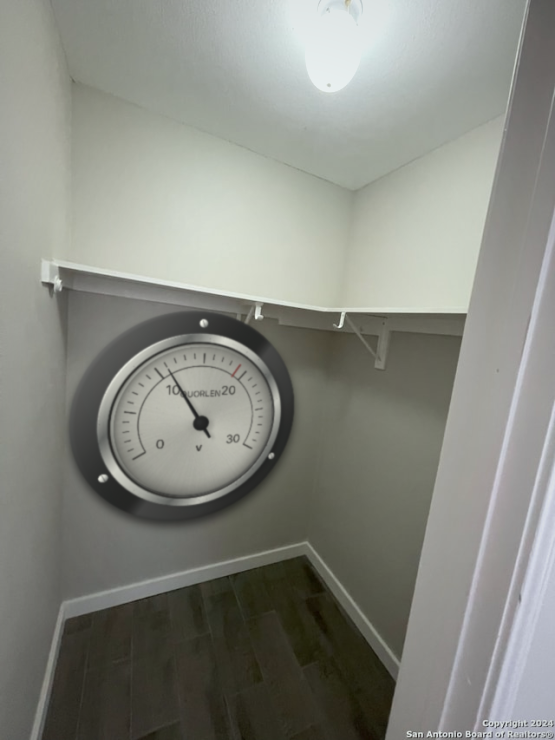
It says 11 V
